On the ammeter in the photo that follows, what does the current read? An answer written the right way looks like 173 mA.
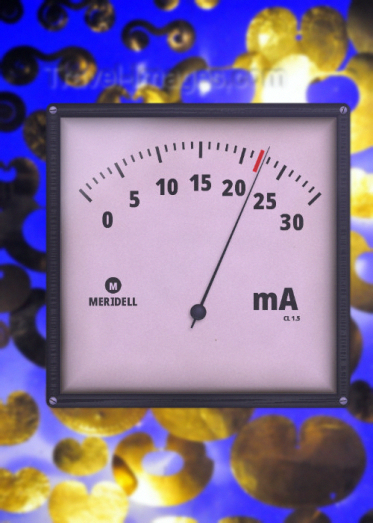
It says 22.5 mA
